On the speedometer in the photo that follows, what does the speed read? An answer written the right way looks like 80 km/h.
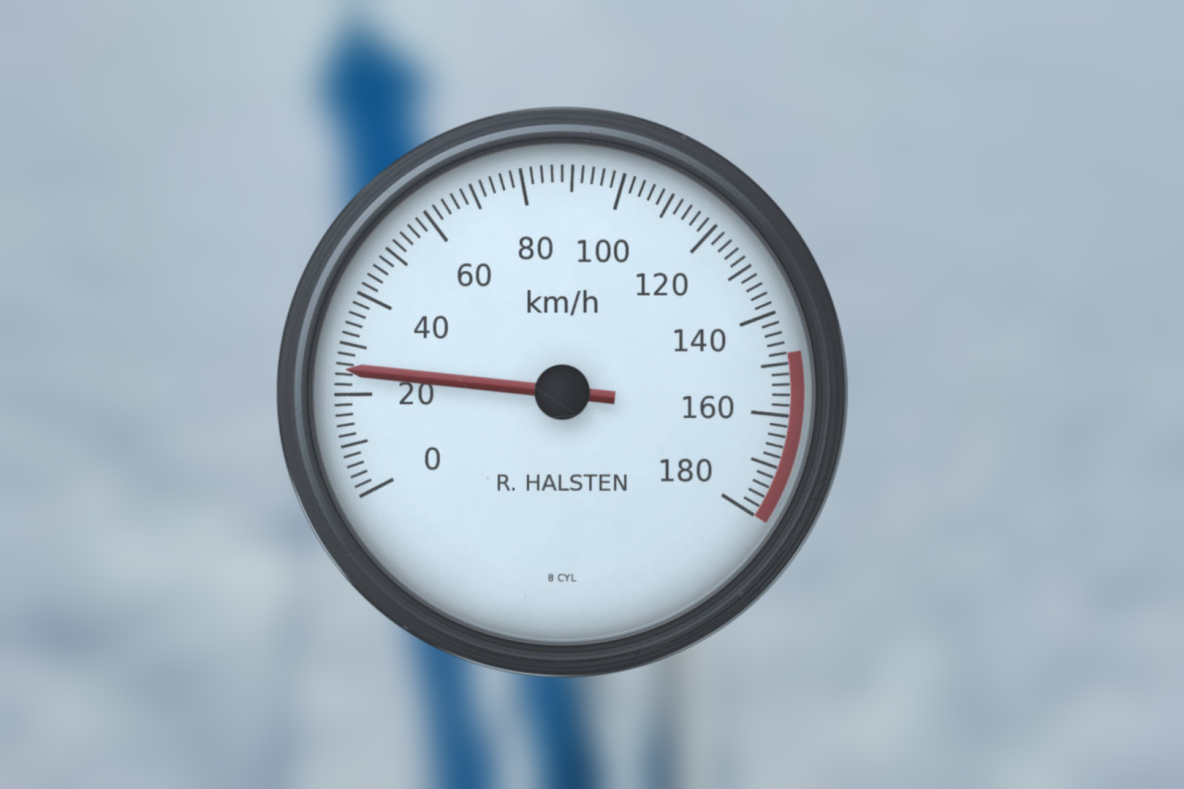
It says 25 km/h
